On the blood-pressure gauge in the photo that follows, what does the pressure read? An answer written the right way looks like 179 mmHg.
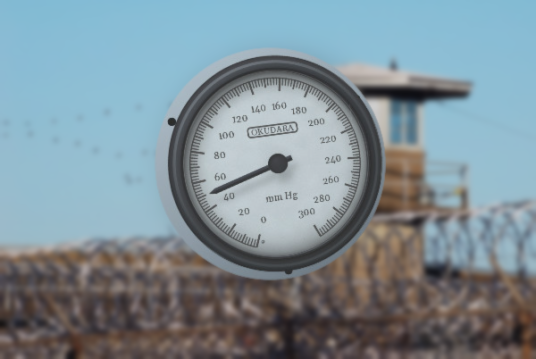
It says 50 mmHg
